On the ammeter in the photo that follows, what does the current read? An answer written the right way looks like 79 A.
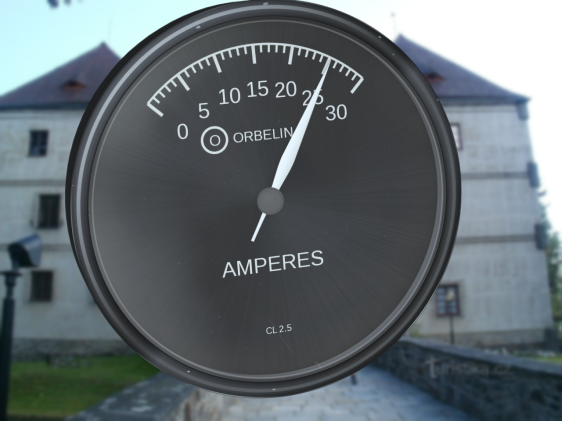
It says 25 A
